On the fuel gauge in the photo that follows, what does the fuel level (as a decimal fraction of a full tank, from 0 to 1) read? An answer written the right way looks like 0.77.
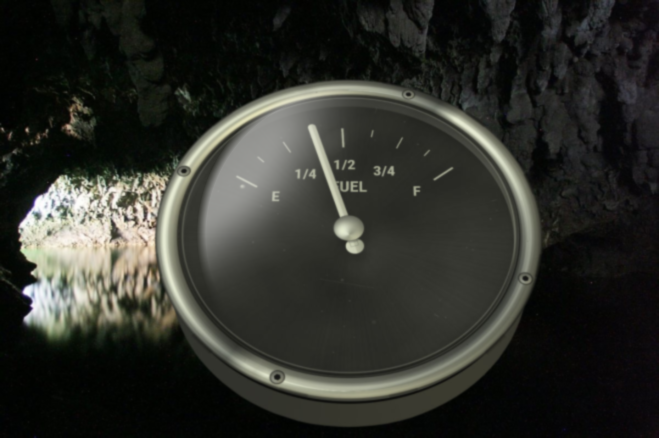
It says 0.375
